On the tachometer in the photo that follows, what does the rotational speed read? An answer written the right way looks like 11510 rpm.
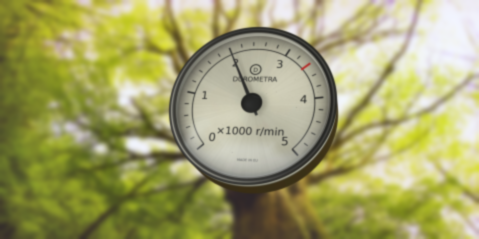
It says 2000 rpm
